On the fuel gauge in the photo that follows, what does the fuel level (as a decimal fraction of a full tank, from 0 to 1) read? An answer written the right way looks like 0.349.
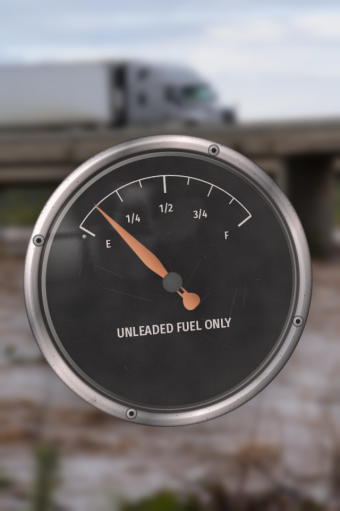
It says 0.125
